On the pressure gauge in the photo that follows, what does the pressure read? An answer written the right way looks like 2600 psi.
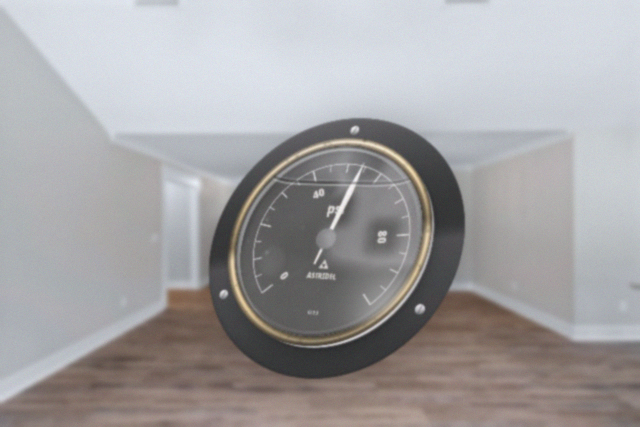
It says 55 psi
